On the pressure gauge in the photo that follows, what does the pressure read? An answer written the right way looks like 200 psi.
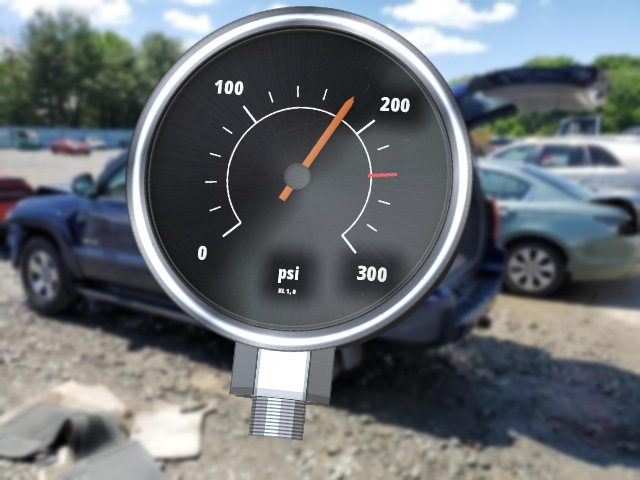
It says 180 psi
